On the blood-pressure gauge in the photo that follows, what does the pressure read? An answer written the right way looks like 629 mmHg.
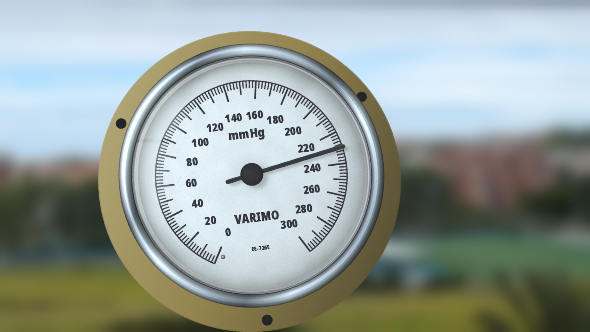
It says 230 mmHg
